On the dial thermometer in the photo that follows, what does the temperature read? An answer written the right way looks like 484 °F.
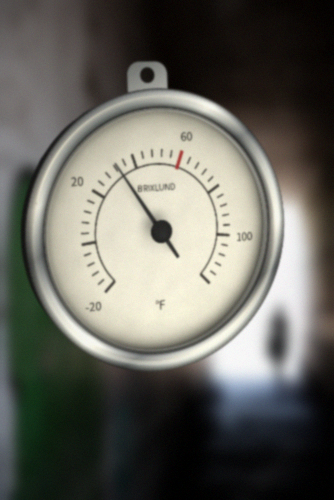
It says 32 °F
